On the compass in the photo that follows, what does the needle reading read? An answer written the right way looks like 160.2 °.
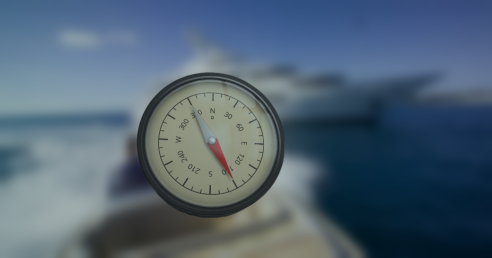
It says 150 °
